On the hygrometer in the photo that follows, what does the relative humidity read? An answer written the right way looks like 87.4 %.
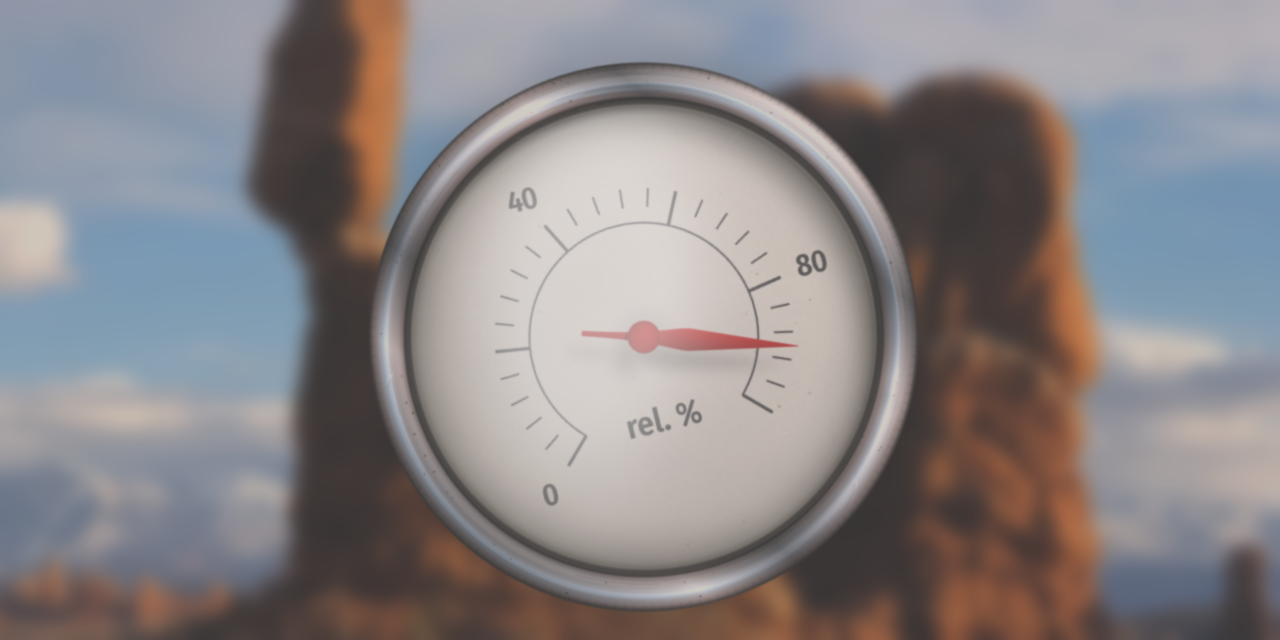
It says 90 %
